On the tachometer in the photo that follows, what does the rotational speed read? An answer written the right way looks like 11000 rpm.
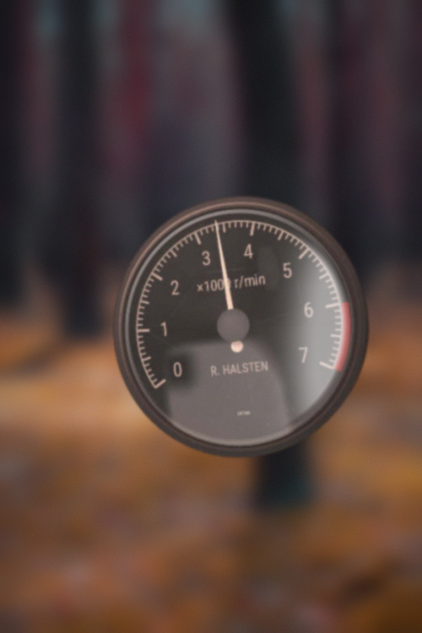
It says 3400 rpm
